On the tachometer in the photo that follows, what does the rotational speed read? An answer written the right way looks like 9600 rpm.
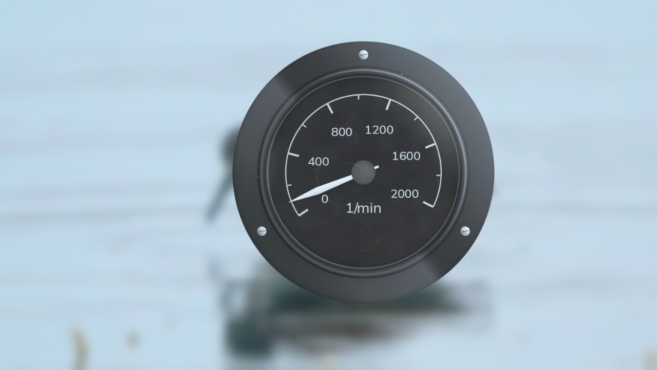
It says 100 rpm
